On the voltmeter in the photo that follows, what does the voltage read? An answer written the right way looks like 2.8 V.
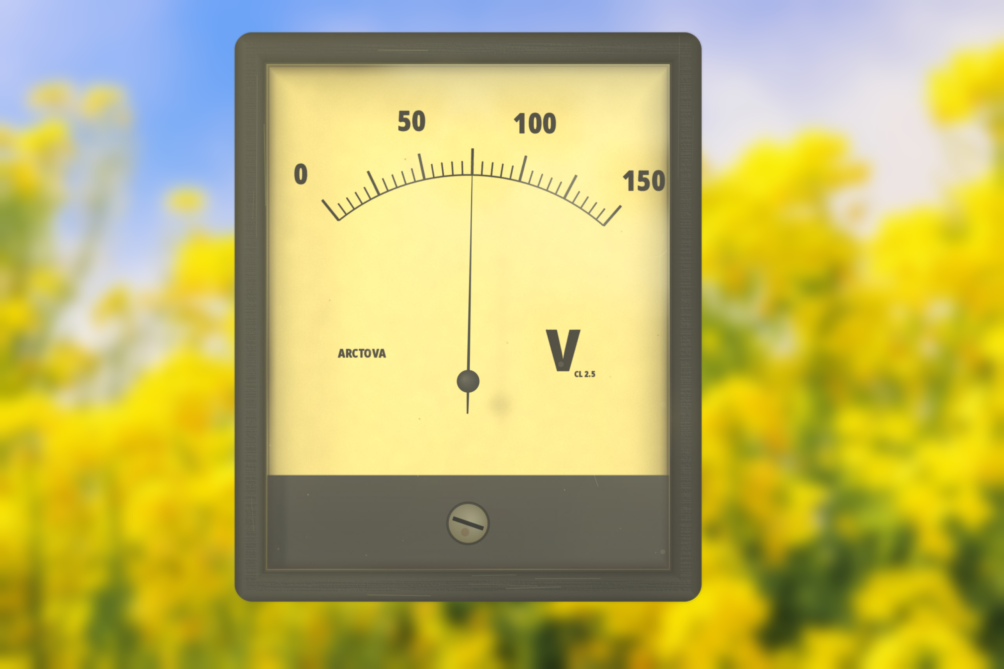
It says 75 V
